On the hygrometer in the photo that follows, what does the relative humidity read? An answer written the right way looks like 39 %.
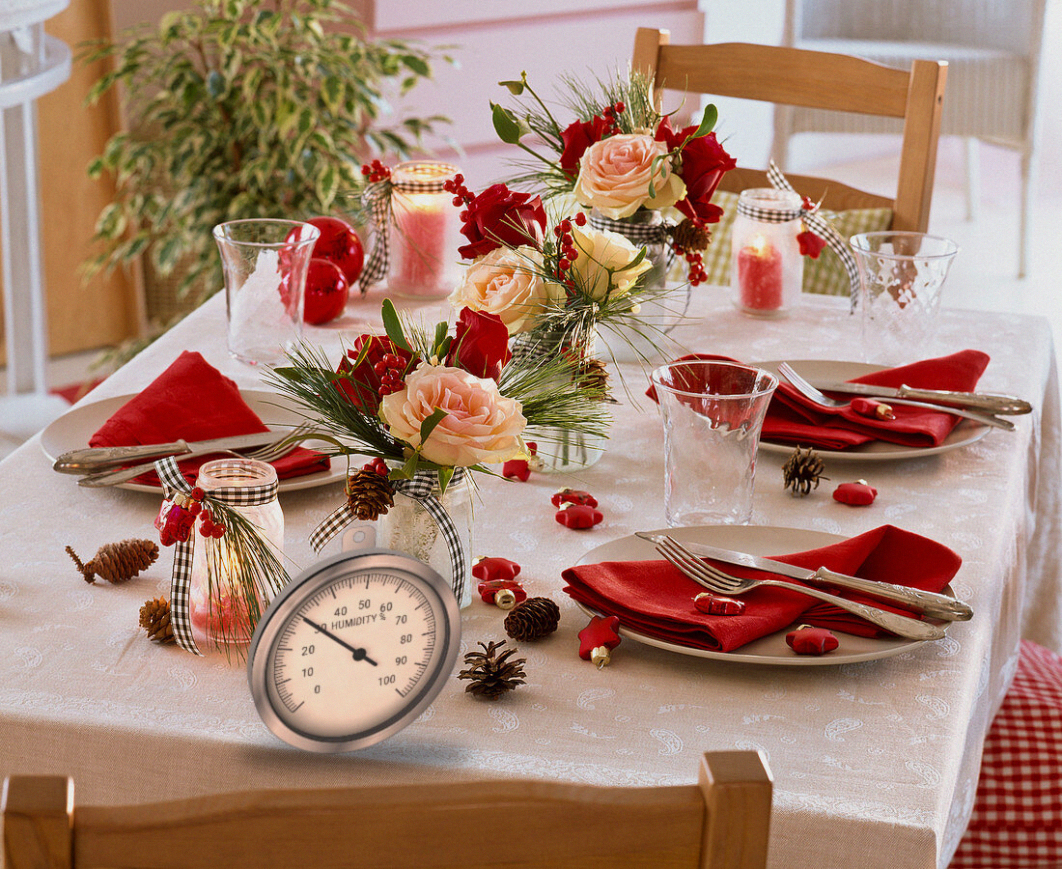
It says 30 %
